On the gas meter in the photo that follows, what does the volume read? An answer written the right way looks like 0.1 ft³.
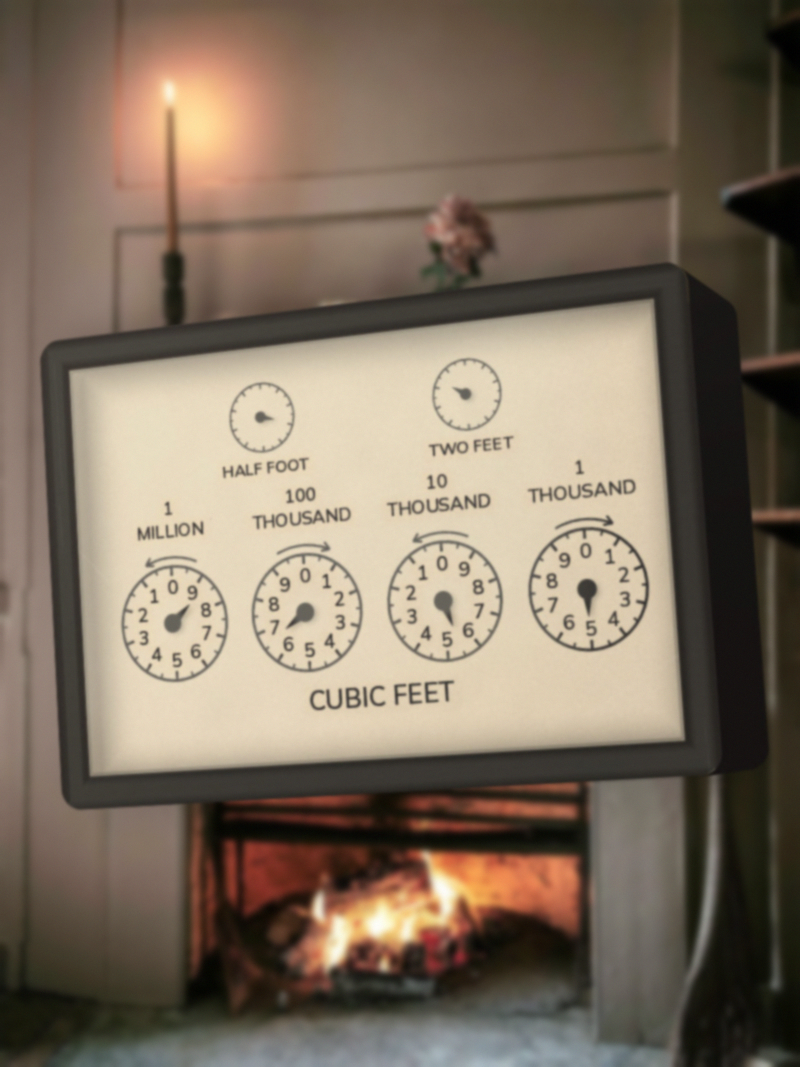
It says 865500 ft³
